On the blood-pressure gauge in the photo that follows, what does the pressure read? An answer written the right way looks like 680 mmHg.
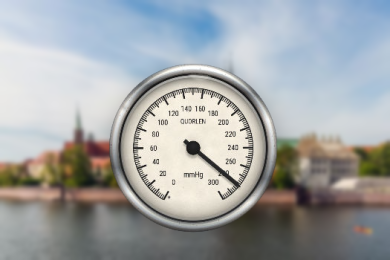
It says 280 mmHg
